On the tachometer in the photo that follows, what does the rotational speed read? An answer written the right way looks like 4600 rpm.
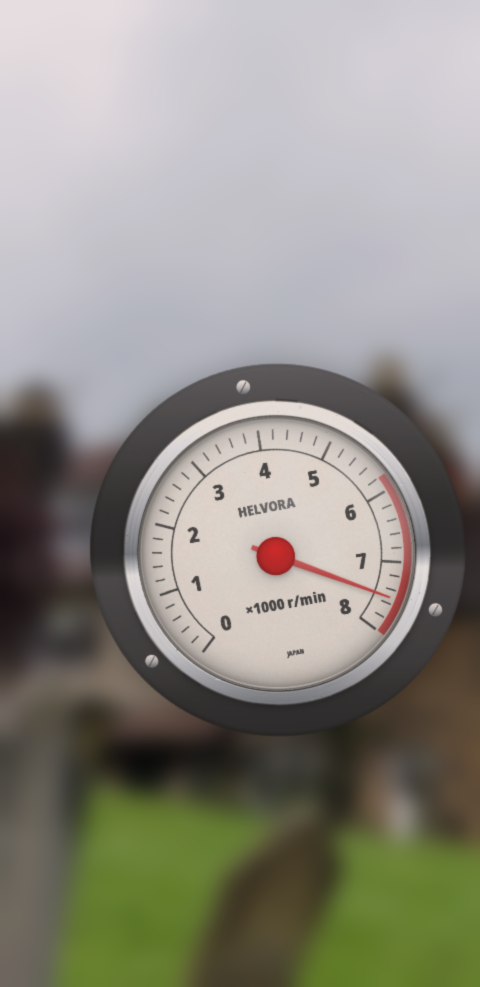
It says 7500 rpm
